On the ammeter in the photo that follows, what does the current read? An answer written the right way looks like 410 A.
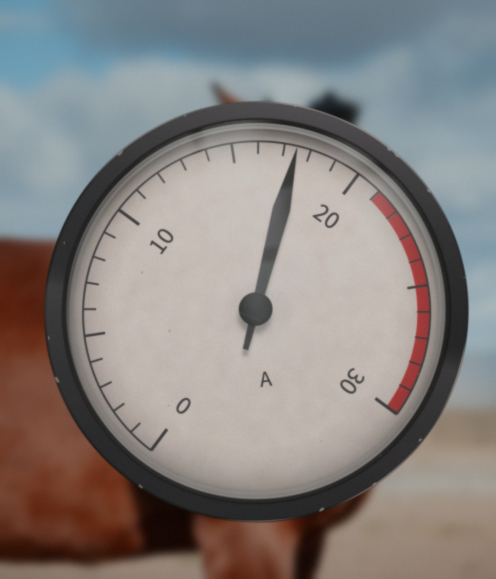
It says 17.5 A
